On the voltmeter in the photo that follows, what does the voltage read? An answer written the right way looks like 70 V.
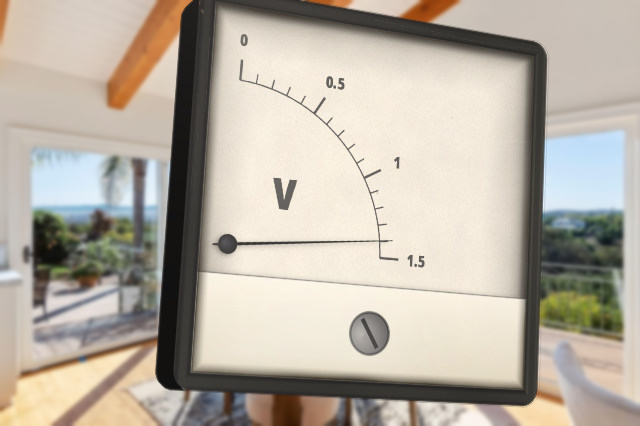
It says 1.4 V
